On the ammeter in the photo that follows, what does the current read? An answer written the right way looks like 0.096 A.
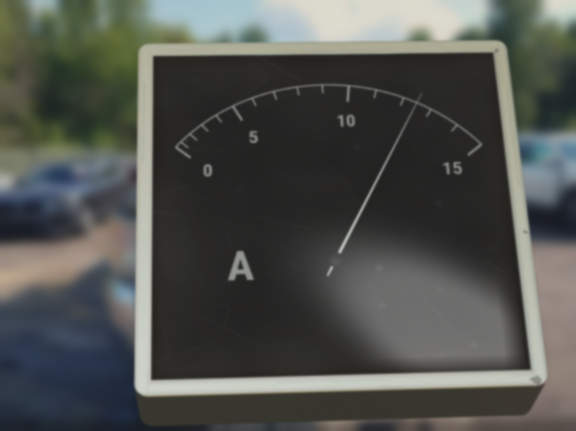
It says 12.5 A
